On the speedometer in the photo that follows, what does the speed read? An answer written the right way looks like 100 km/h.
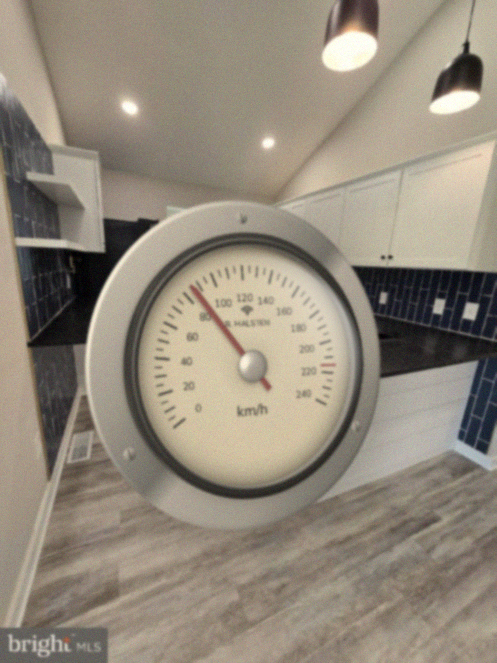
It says 85 km/h
